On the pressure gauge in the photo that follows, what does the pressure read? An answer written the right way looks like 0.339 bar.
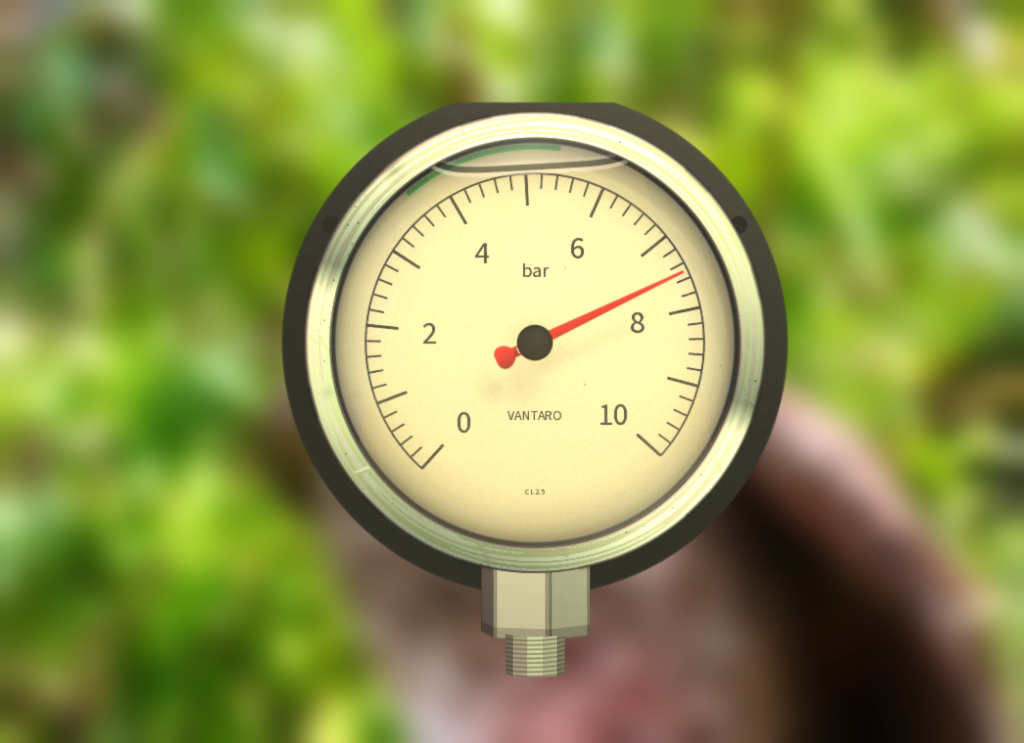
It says 7.5 bar
